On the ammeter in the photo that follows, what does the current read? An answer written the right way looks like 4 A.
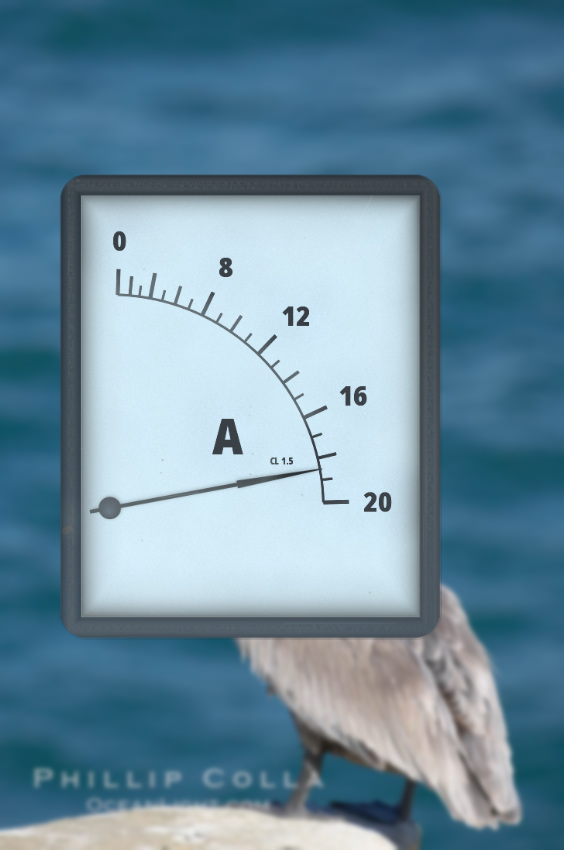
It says 18.5 A
